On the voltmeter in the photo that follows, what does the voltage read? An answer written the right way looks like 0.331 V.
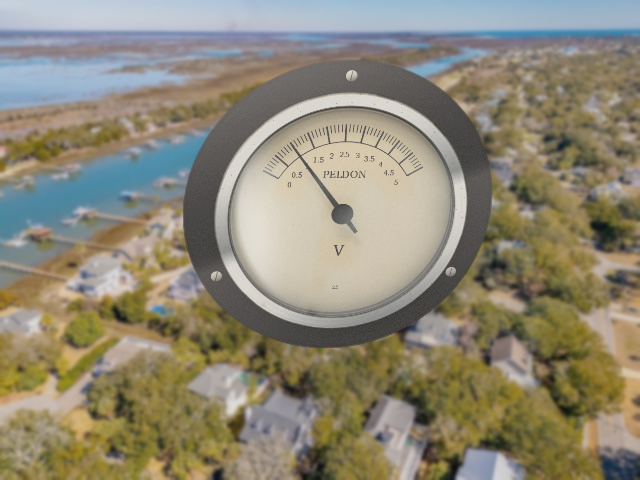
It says 1 V
